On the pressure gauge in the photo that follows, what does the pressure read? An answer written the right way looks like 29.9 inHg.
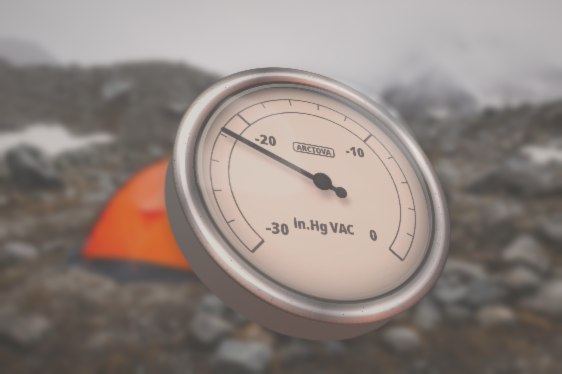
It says -22 inHg
